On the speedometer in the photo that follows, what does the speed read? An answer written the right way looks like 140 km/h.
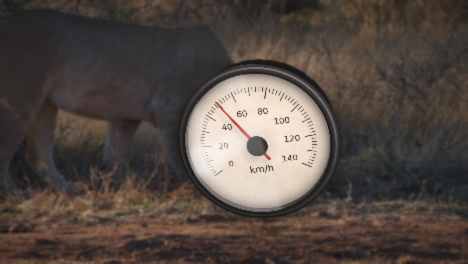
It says 50 km/h
